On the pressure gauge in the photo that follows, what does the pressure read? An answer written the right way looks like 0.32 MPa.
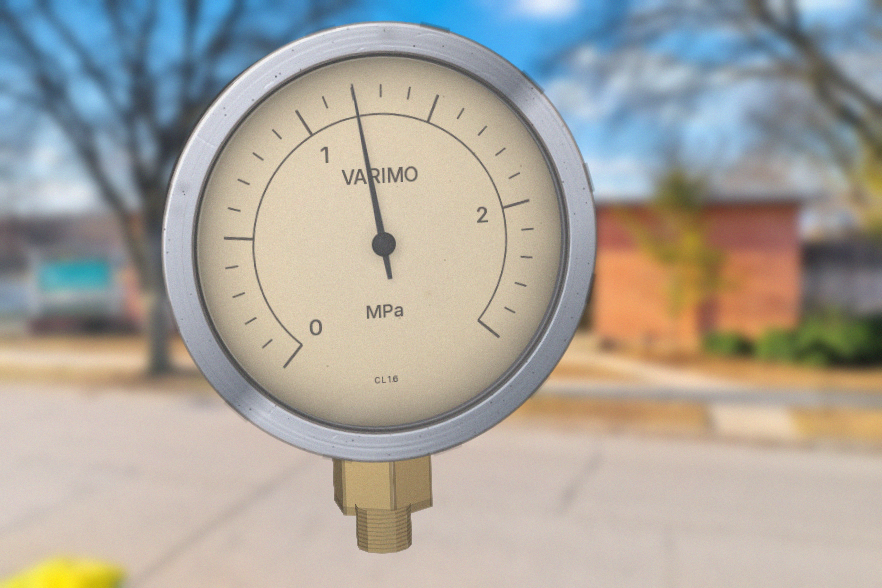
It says 1.2 MPa
